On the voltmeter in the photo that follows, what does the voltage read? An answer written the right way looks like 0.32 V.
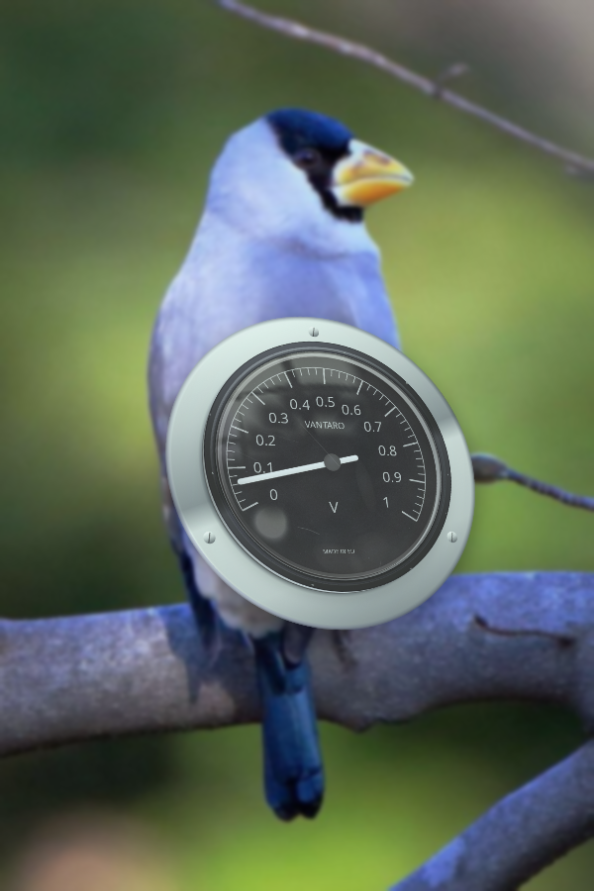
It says 0.06 V
